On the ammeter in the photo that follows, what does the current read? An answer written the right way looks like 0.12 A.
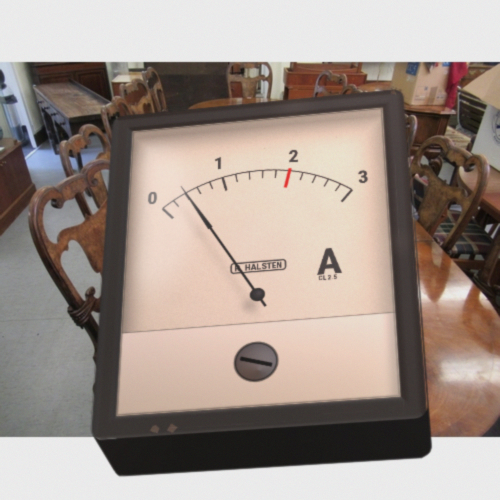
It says 0.4 A
